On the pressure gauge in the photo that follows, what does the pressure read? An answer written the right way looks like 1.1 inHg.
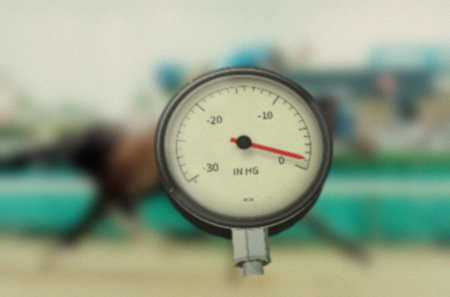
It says -1 inHg
